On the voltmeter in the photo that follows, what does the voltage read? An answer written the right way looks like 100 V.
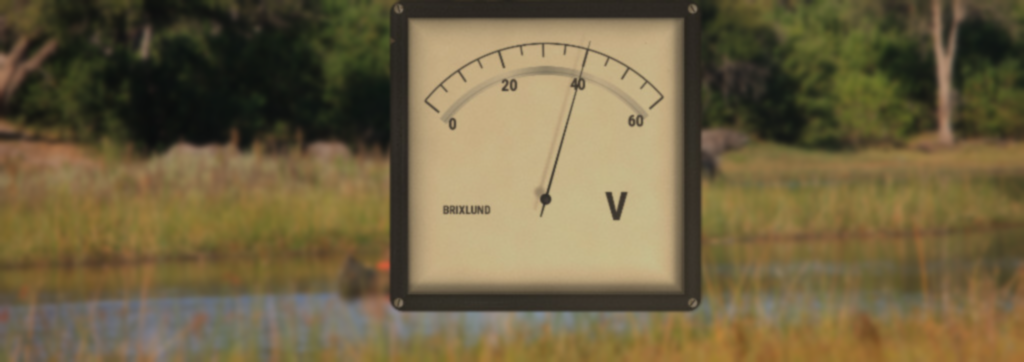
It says 40 V
